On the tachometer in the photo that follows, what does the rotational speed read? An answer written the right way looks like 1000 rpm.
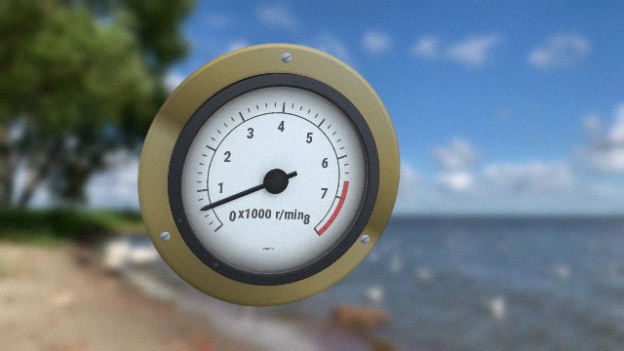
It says 600 rpm
